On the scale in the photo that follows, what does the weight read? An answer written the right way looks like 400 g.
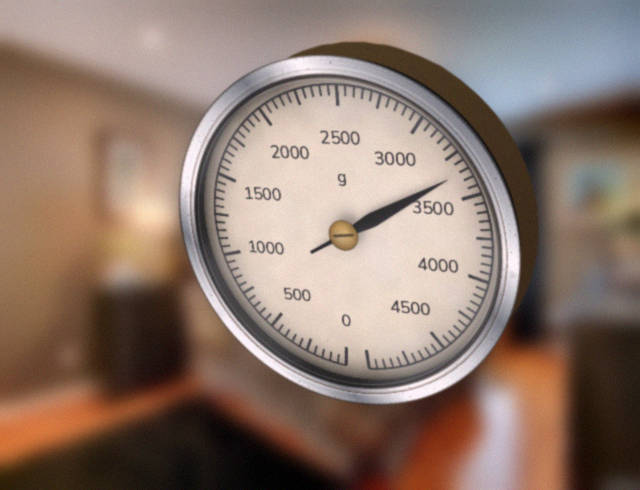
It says 3350 g
